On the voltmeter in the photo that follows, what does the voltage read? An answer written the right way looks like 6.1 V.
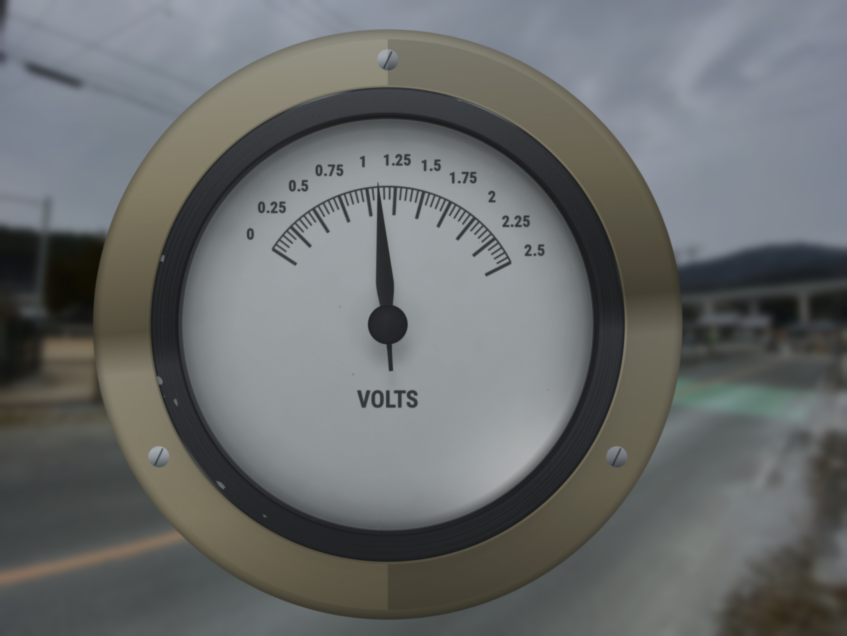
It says 1.1 V
